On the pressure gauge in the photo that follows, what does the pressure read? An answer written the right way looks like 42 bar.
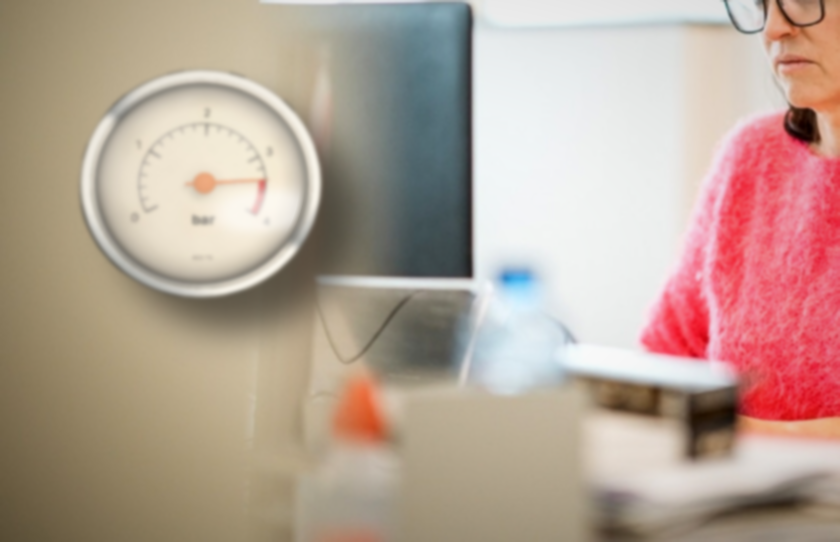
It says 3.4 bar
